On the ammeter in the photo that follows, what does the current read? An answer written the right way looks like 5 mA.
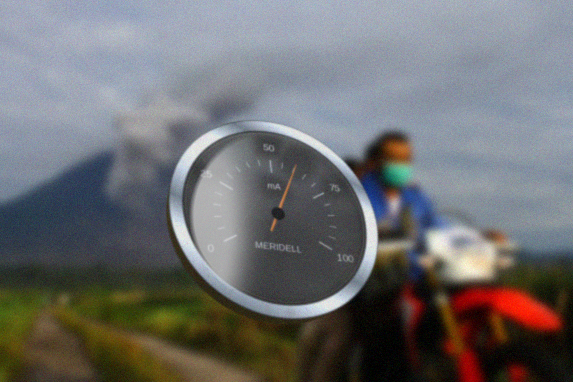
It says 60 mA
